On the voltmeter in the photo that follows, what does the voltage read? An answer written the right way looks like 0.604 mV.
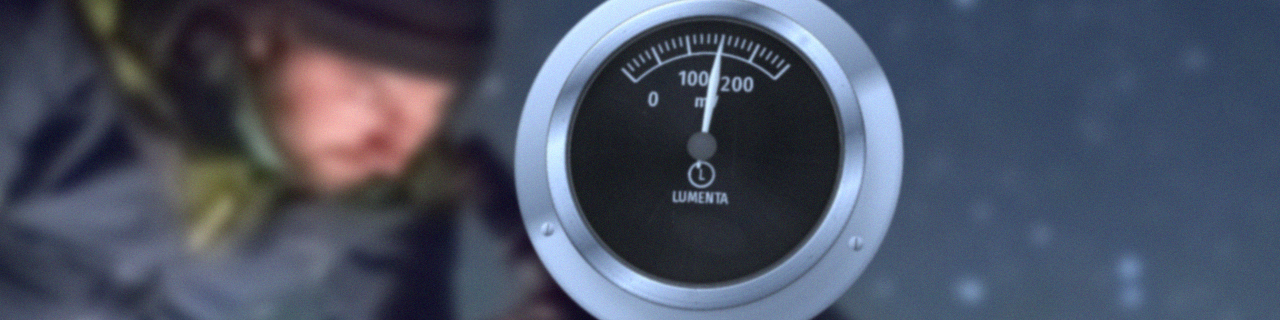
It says 150 mV
